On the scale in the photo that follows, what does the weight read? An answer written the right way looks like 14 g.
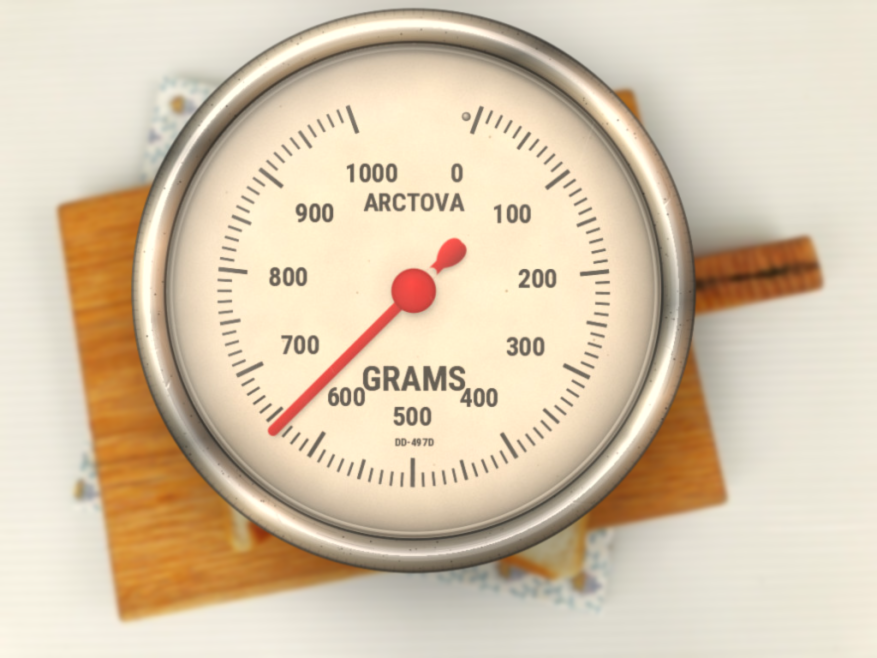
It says 640 g
